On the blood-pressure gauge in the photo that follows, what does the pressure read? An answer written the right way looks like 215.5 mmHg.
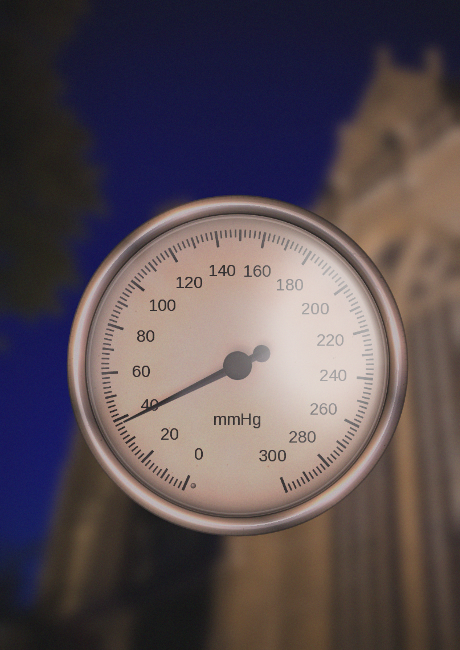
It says 38 mmHg
